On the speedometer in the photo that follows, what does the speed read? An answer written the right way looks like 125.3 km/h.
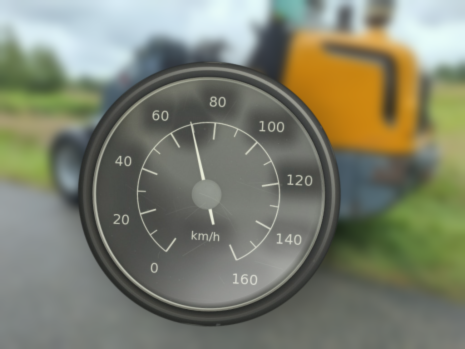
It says 70 km/h
